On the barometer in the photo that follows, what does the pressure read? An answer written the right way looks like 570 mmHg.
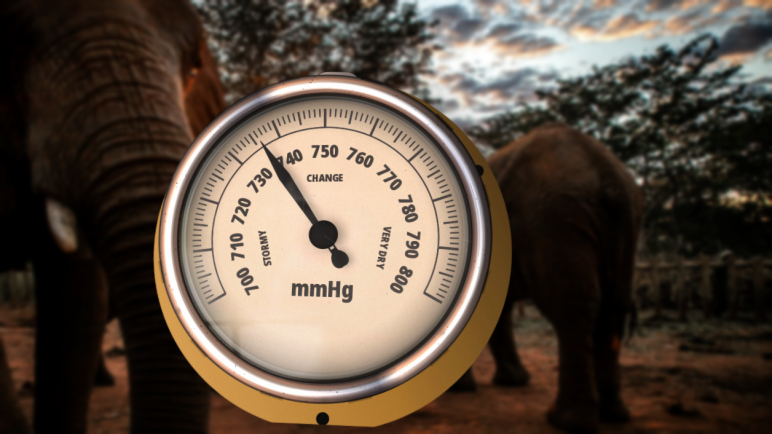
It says 736 mmHg
